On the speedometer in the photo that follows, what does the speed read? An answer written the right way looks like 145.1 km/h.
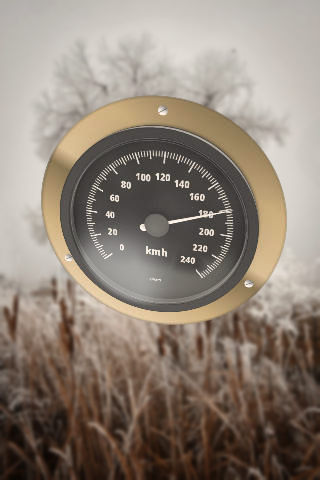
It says 180 km/h
